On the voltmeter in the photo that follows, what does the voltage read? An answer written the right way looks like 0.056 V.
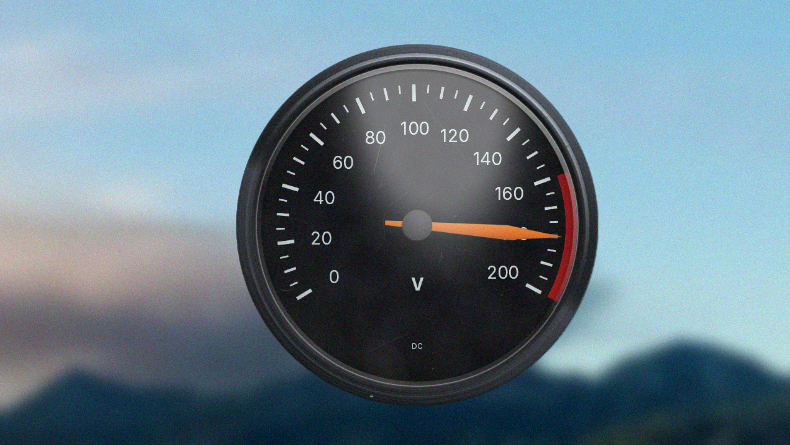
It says 180 V
